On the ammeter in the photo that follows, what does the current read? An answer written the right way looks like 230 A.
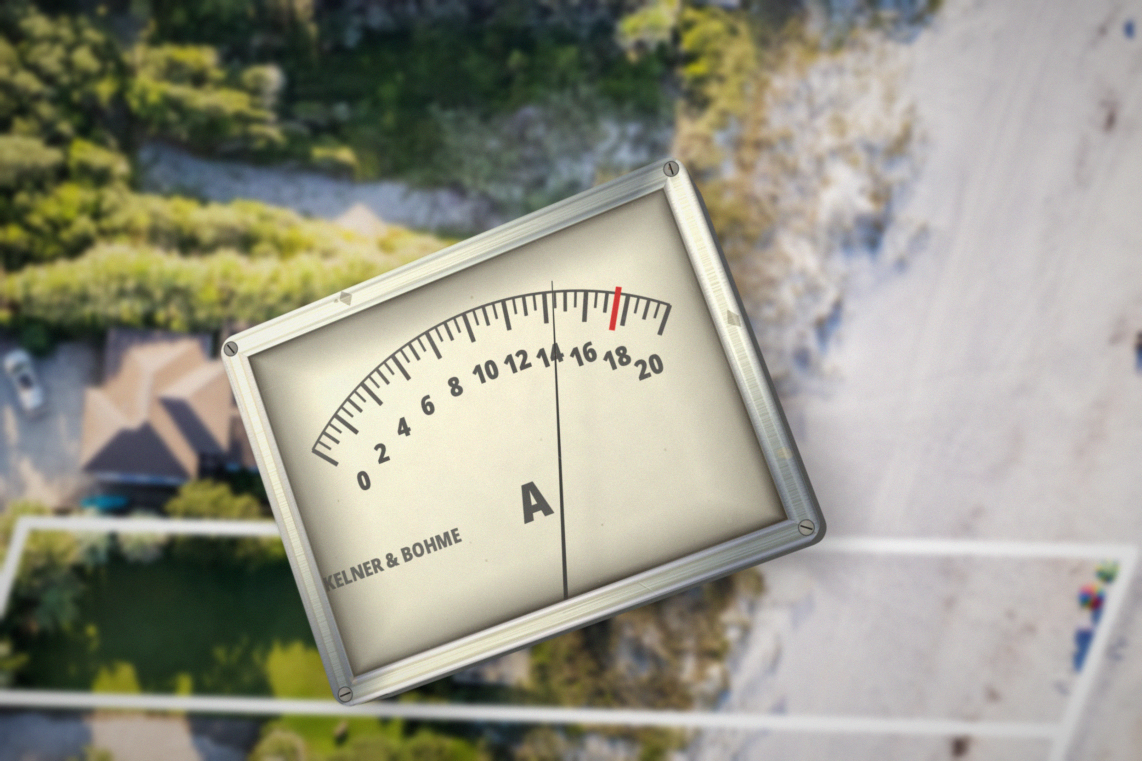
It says 14.5 A
